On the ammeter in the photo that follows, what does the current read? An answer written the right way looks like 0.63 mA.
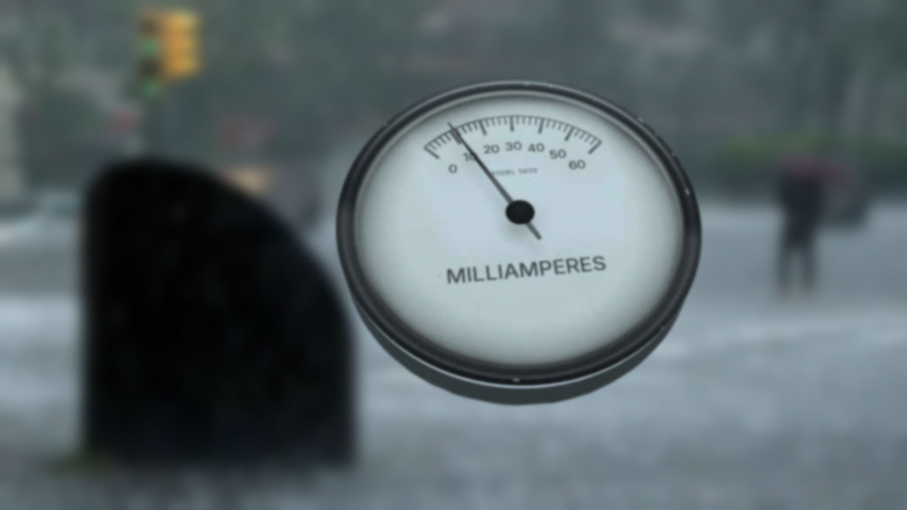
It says 10 mA
